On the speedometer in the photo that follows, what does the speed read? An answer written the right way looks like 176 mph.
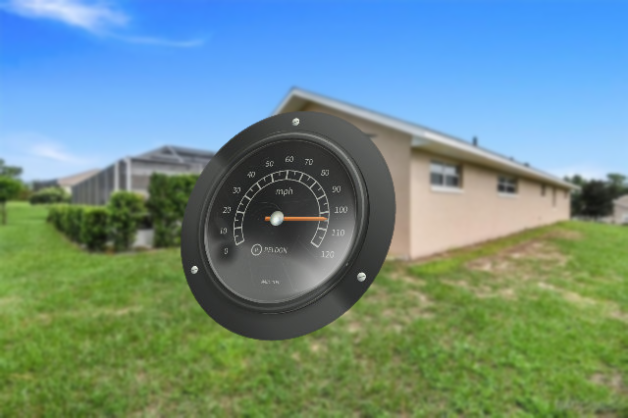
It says 105 mph
